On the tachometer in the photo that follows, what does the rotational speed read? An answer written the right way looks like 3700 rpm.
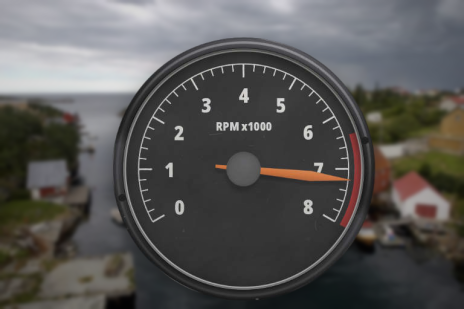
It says 7200 rpm
